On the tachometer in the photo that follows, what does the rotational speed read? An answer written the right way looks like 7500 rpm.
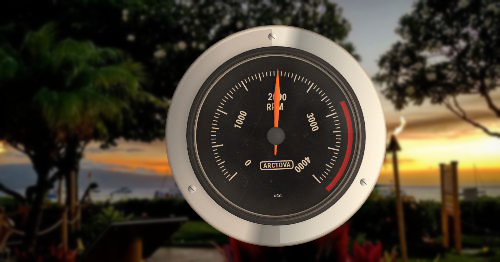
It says 2000 rpm
